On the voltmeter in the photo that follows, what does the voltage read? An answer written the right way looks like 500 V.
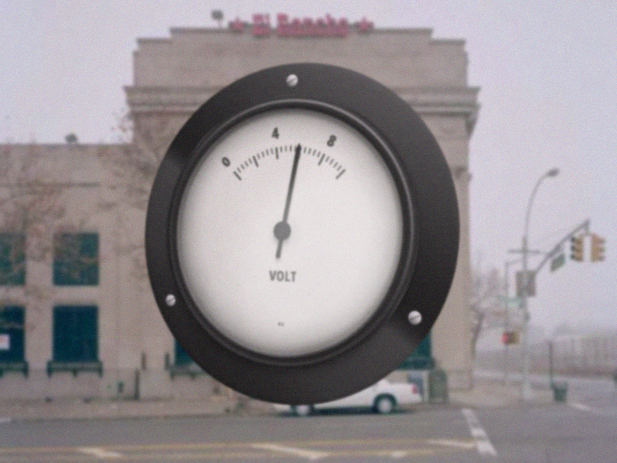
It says 6 V
